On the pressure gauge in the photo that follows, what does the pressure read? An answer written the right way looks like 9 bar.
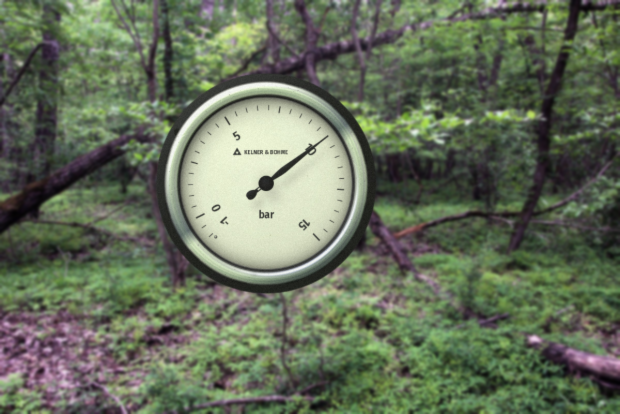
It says 10 bar
